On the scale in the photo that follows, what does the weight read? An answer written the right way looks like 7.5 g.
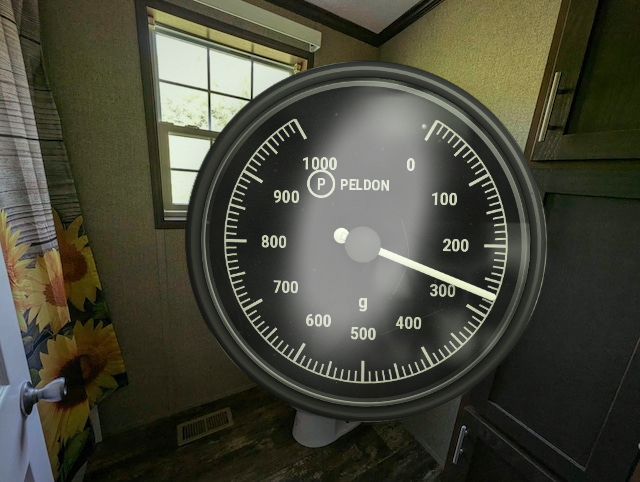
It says 270 g
